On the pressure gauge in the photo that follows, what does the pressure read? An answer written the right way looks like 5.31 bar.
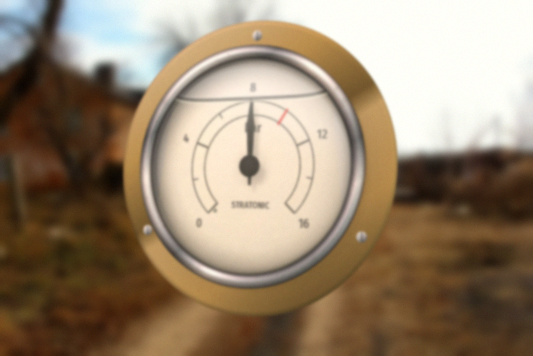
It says 8 bar
